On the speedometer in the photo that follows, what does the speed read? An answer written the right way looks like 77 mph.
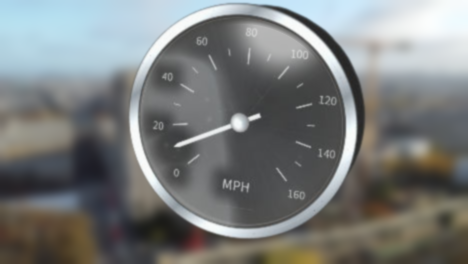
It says 10 mph
